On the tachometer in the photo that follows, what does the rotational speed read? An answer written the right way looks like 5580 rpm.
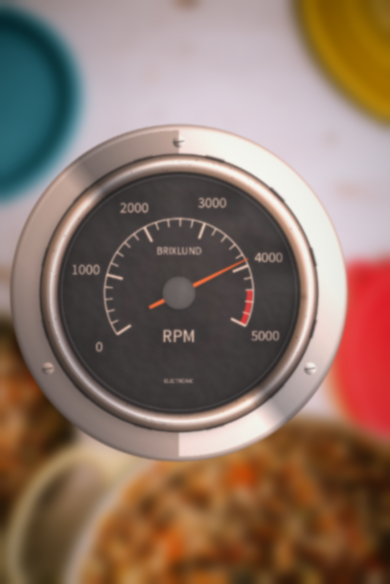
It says 3900 rpm
